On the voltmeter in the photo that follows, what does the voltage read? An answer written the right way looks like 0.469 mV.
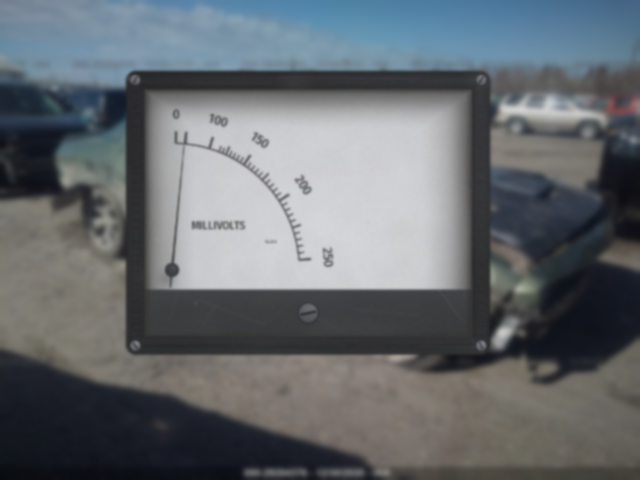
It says 50 mV
